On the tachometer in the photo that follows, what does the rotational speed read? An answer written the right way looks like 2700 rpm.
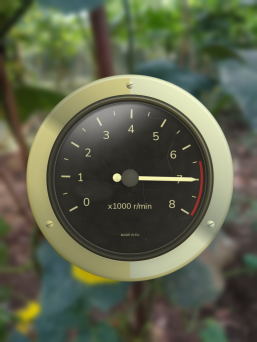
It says 7000 rpm
